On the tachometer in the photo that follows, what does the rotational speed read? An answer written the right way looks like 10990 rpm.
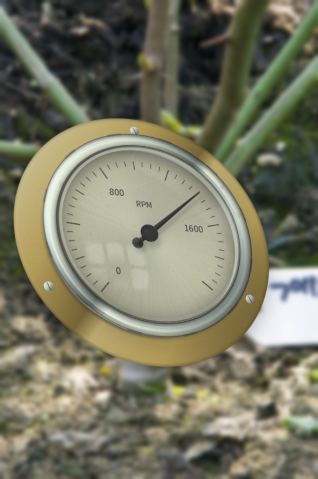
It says 1400 rpm
